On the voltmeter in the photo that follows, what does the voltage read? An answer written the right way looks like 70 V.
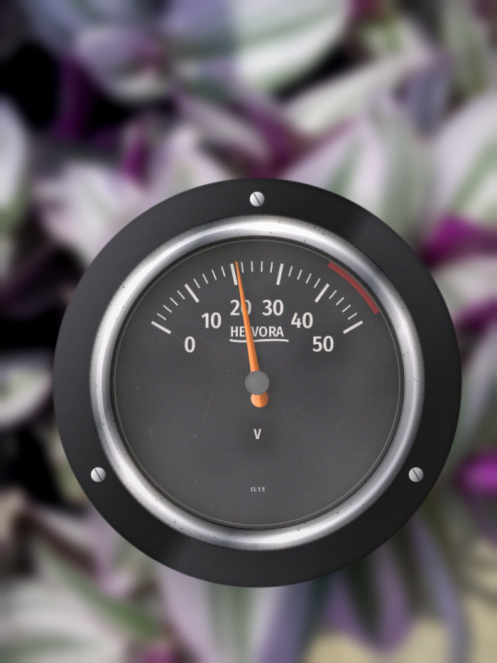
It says 21 V
